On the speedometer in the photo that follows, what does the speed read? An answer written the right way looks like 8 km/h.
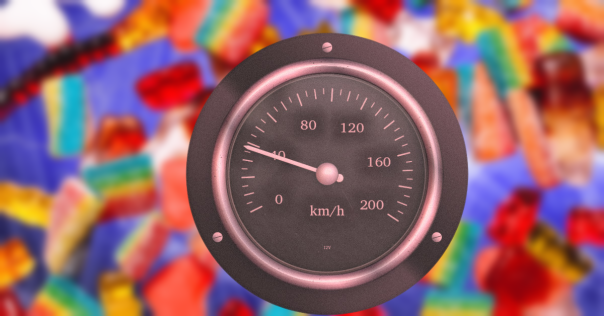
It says 37.5 km/h
